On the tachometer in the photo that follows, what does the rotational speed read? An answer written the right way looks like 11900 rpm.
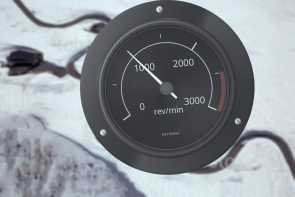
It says 1000 rpm
